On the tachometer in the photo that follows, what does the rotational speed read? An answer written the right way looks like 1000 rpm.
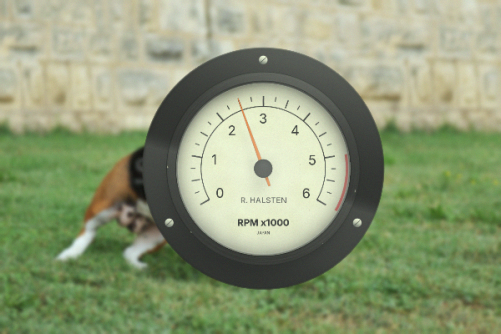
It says 2500 rpm
